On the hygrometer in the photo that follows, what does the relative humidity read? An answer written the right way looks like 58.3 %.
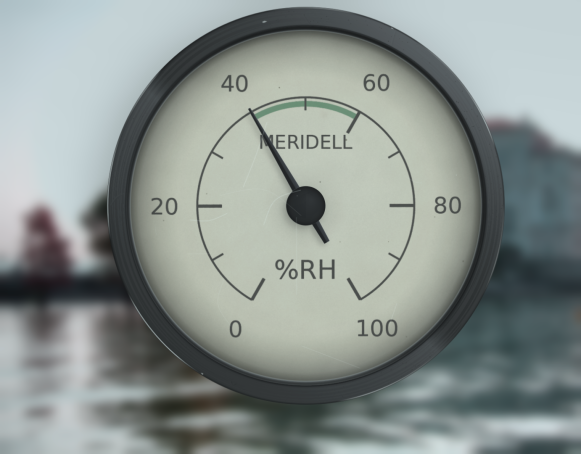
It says 40 %
